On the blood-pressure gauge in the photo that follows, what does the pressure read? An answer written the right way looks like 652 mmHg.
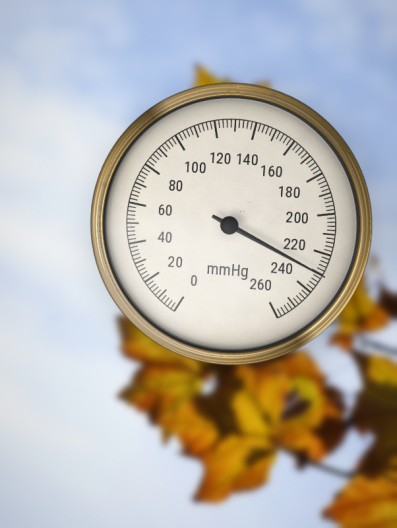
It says 230 mmHg
